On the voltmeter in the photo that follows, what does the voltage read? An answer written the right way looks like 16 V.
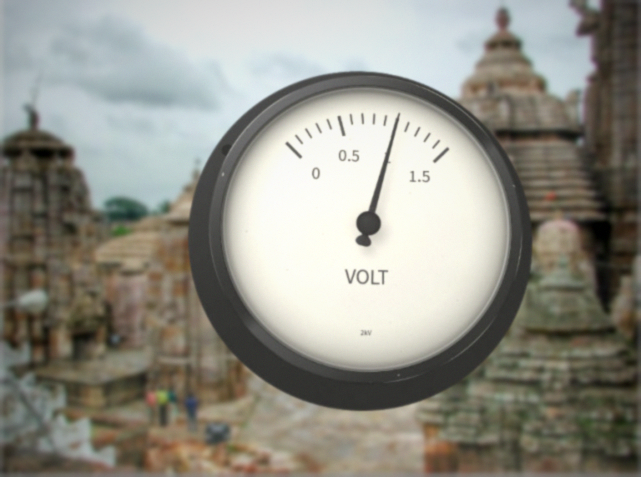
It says 1 V
